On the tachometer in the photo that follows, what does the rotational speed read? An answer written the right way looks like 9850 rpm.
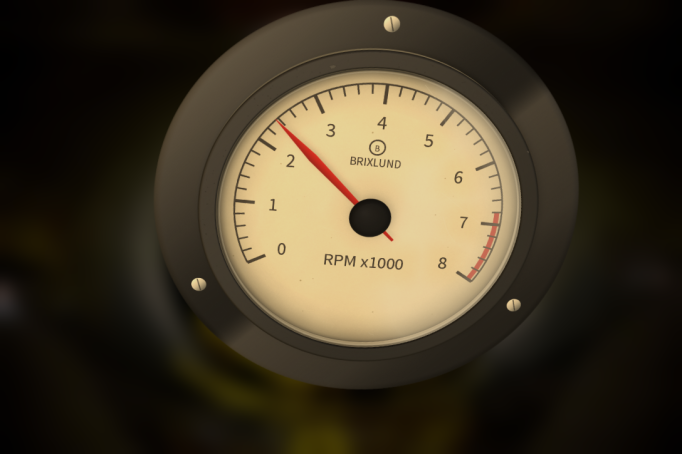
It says 2400 rpm
